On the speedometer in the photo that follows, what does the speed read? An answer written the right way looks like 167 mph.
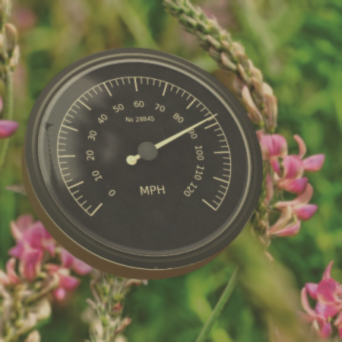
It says 88 mph
